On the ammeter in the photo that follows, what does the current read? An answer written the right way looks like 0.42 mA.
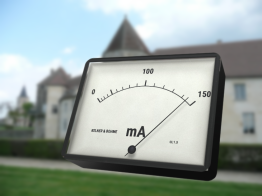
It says 145 mA
